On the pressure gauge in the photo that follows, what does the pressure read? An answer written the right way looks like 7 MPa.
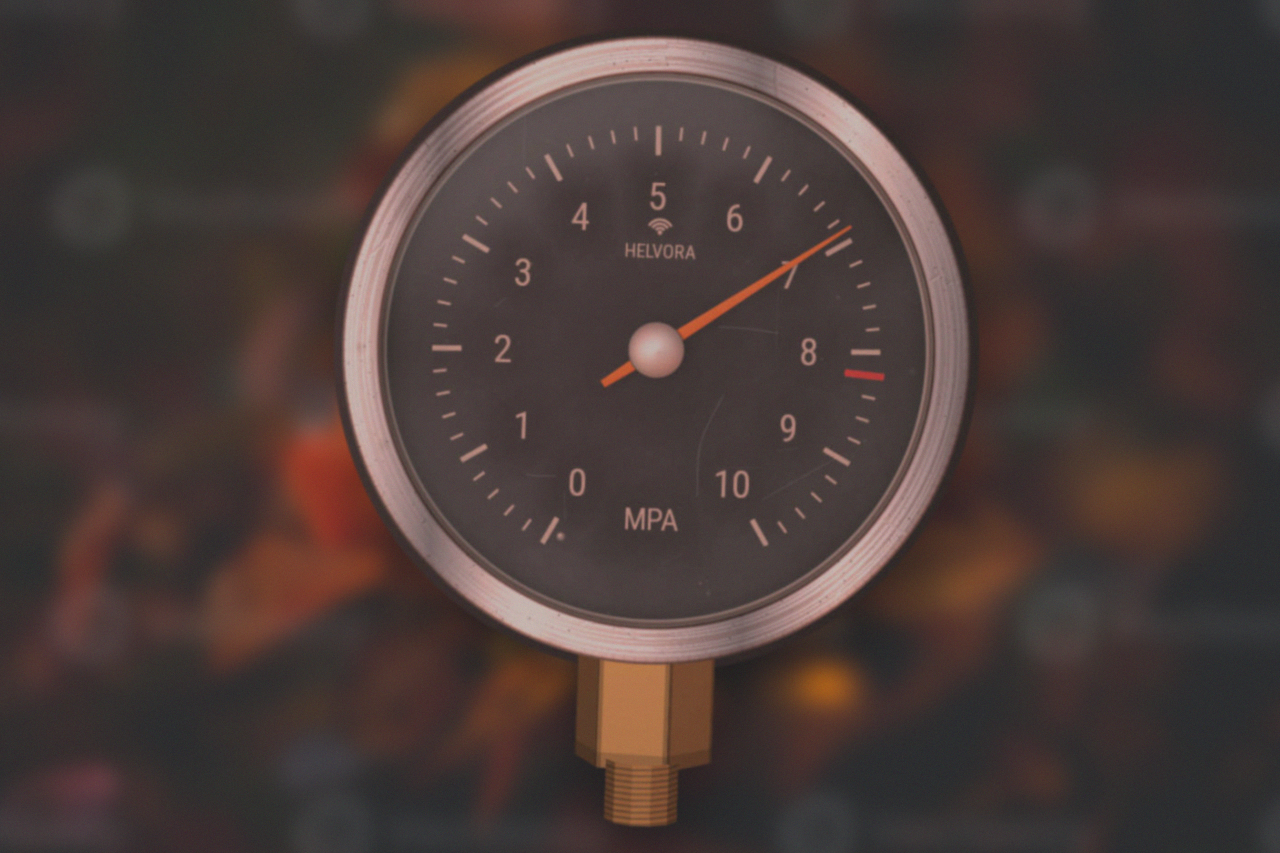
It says 6.9 MPa
